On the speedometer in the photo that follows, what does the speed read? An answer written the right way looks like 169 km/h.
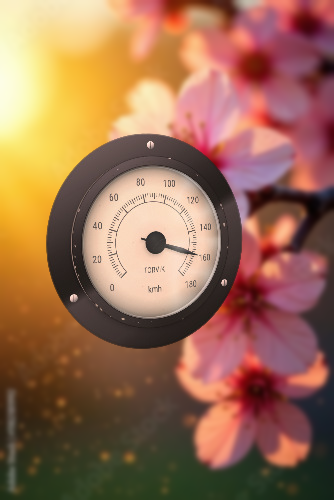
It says 160 km/h
